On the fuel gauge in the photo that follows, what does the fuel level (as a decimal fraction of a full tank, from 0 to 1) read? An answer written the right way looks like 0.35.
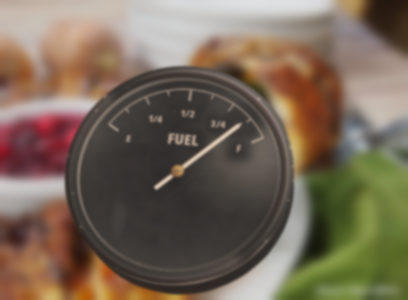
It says 0.875
